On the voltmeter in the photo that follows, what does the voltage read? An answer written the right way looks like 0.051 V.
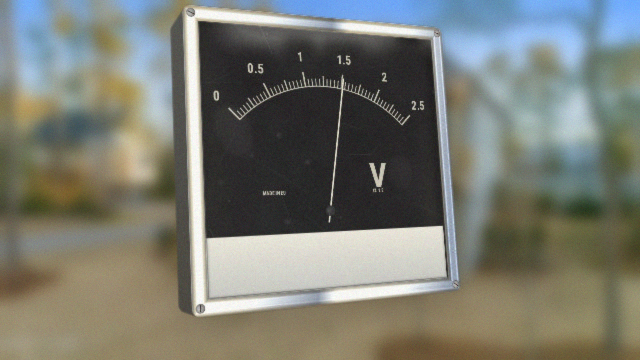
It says 1.5 V
